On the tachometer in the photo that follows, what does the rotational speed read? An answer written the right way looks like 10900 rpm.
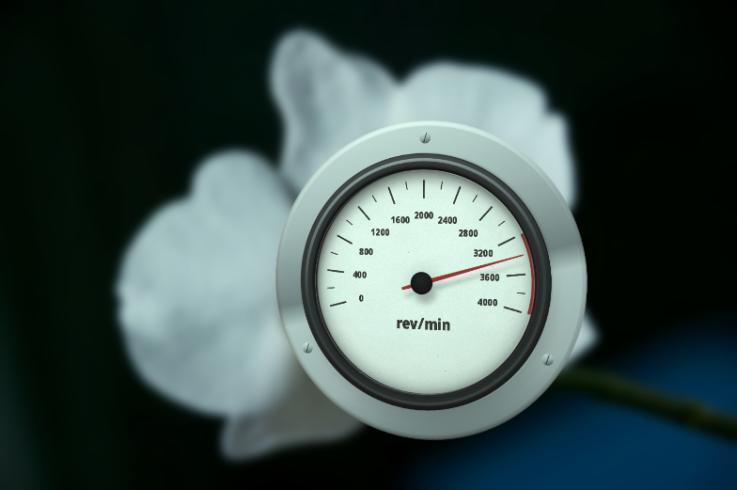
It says 3400 rpm
